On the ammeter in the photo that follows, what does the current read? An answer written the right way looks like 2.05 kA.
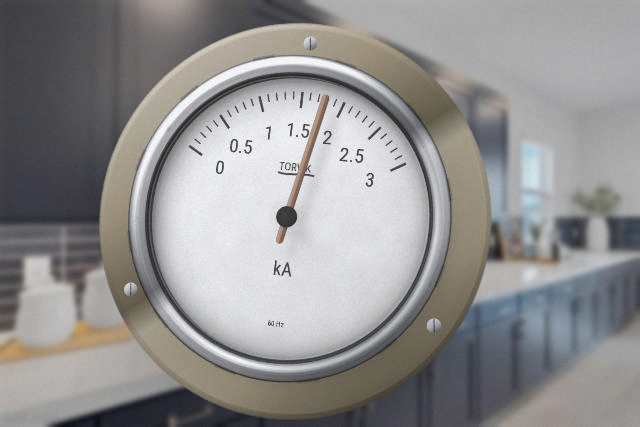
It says 1.8 kA
